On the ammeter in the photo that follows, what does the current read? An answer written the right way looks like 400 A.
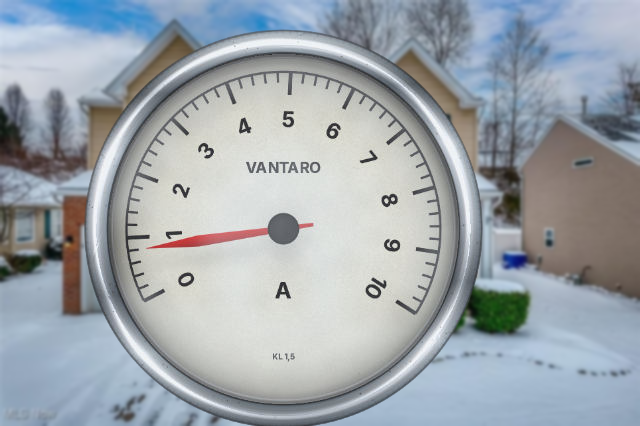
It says 0.8 A
